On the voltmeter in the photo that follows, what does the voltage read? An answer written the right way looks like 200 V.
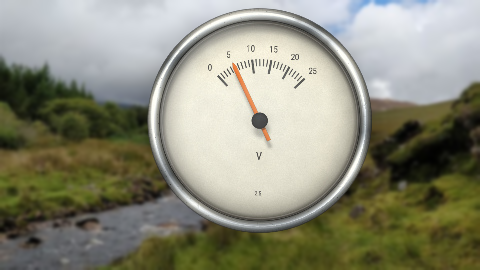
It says 5 V
